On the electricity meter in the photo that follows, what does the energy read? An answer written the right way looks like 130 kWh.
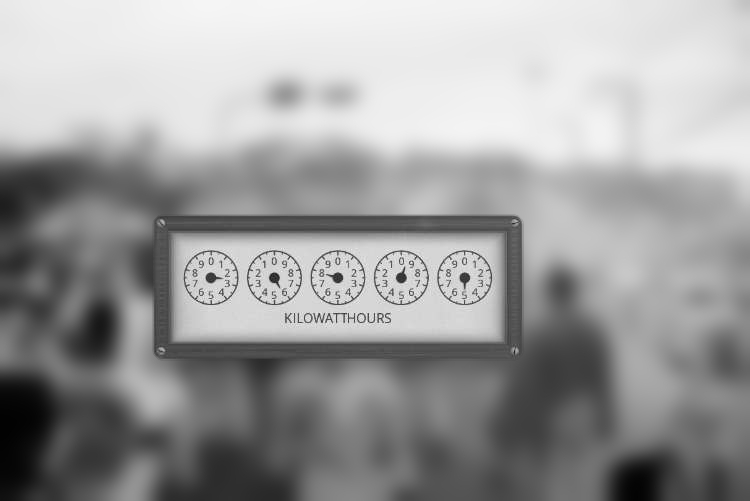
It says 25795 kWh
